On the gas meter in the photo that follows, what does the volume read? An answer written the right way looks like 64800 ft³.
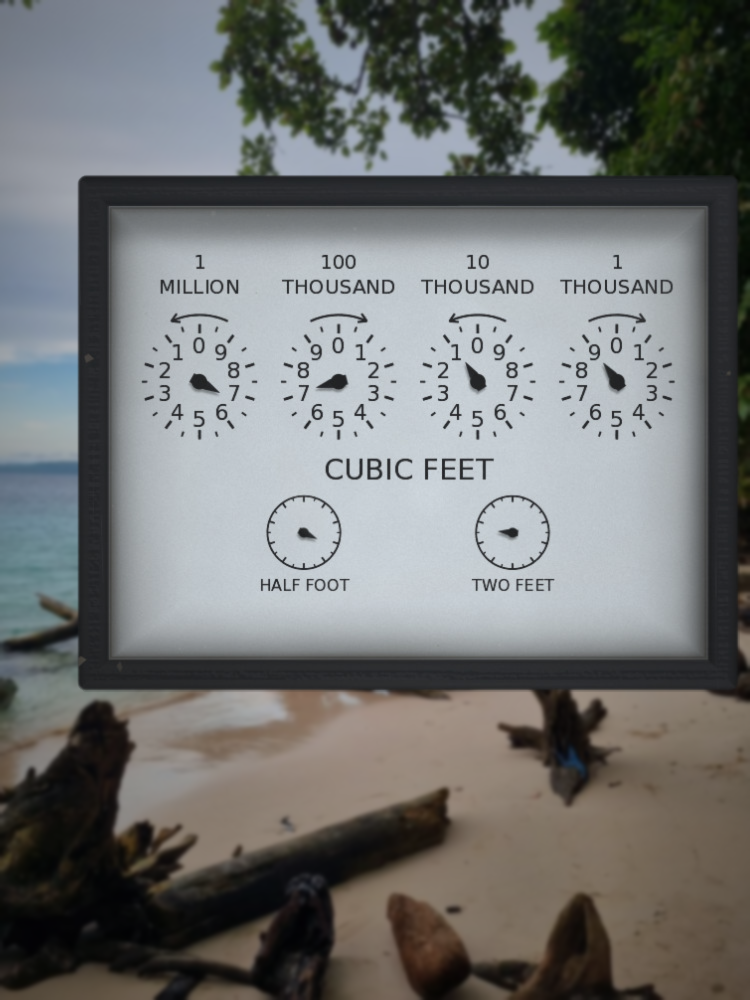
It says 670900 ft³
